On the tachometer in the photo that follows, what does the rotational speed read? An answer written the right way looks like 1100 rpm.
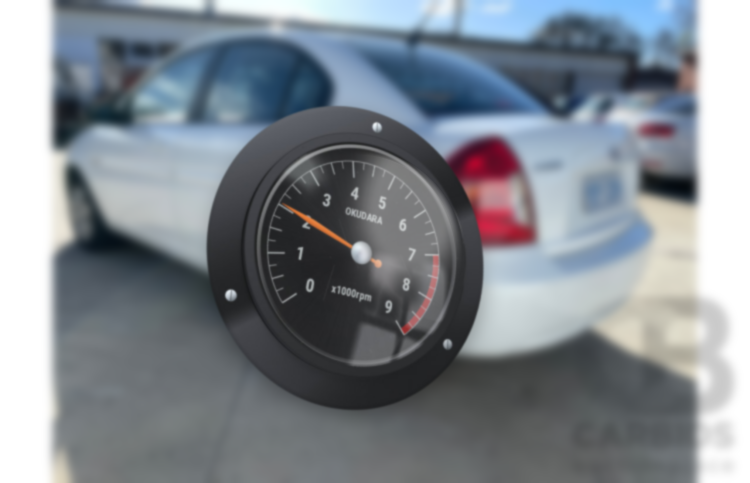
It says 2000 rpm
